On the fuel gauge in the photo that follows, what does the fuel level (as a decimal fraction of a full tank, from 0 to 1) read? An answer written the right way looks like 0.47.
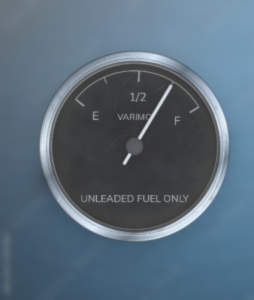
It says 0.75
